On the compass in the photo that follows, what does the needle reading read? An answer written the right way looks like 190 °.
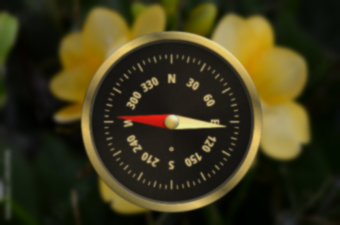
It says 275 °
